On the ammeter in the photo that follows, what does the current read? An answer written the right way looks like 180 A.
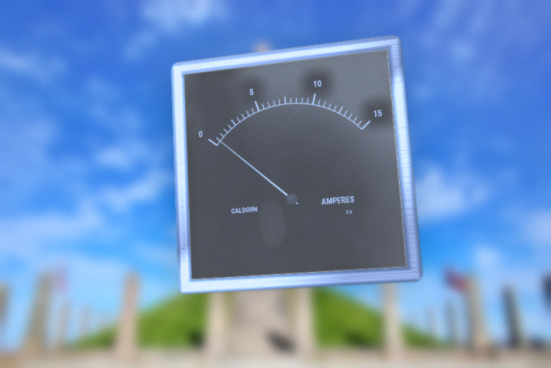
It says 0.5 A
